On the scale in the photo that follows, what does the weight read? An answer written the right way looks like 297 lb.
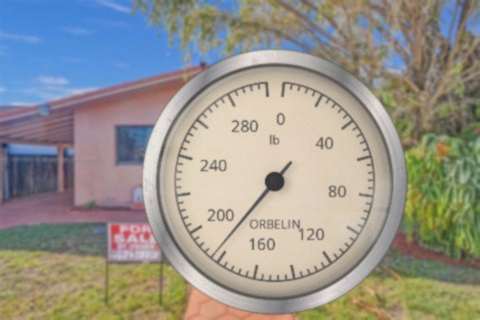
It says 184 lb
